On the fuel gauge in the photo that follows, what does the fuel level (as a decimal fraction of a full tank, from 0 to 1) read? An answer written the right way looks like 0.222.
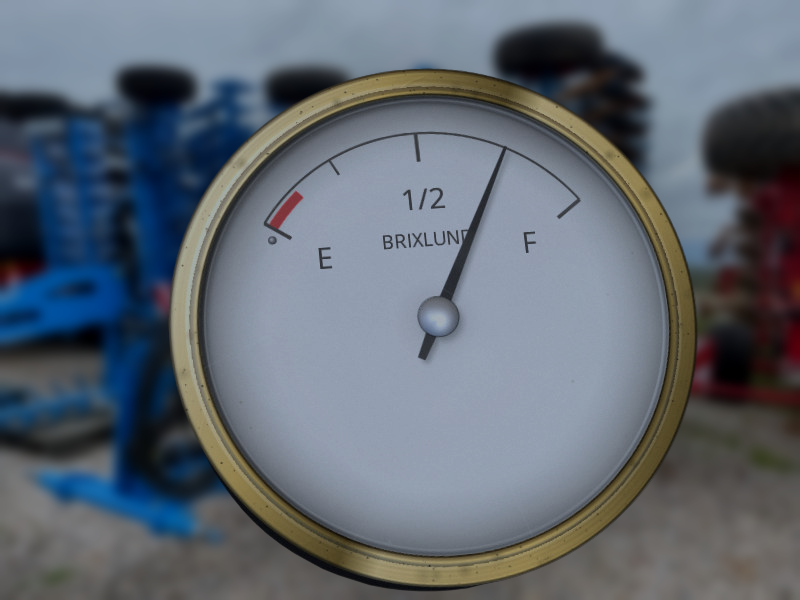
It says 0.75
